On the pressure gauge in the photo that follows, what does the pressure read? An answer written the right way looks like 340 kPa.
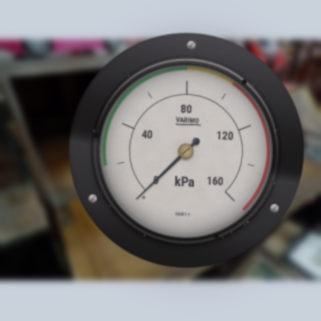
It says 0 kPa
